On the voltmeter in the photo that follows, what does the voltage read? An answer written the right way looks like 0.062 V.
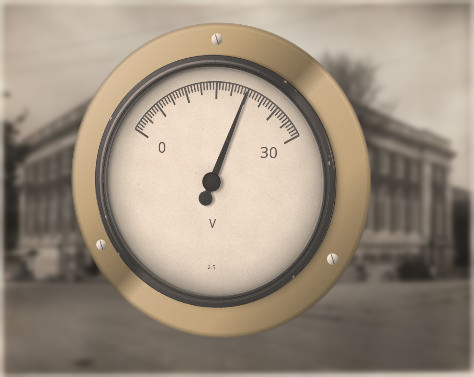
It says 20 V
